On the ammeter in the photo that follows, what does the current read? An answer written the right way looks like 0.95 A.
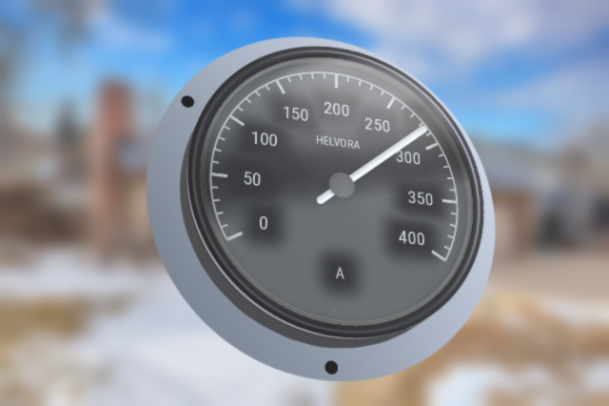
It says 285 A
